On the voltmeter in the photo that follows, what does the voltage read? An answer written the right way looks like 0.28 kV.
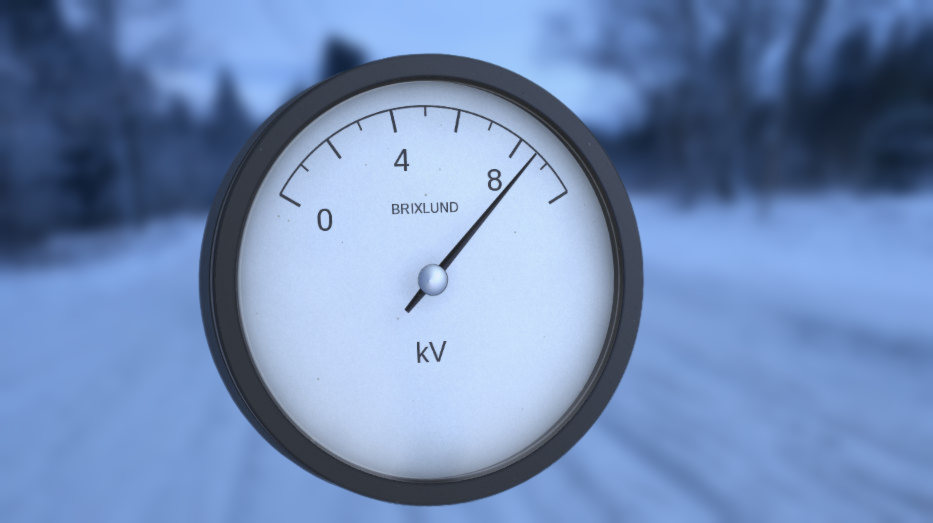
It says 8.5 kV
